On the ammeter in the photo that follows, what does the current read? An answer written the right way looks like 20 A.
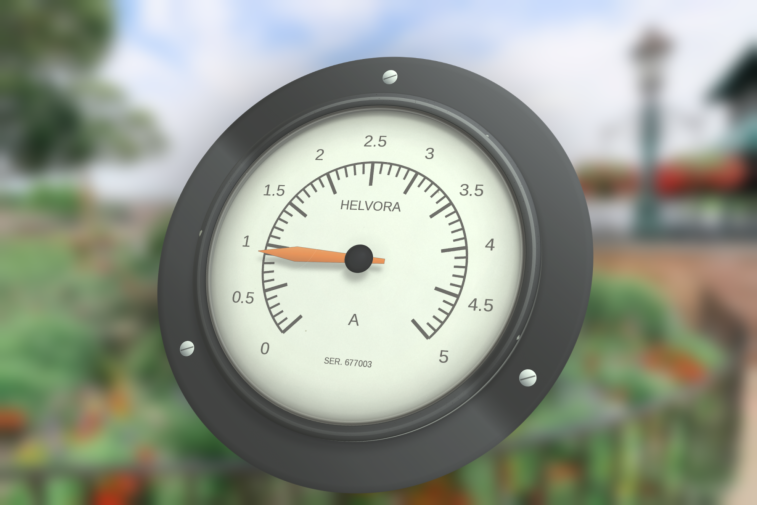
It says 0.9 A
